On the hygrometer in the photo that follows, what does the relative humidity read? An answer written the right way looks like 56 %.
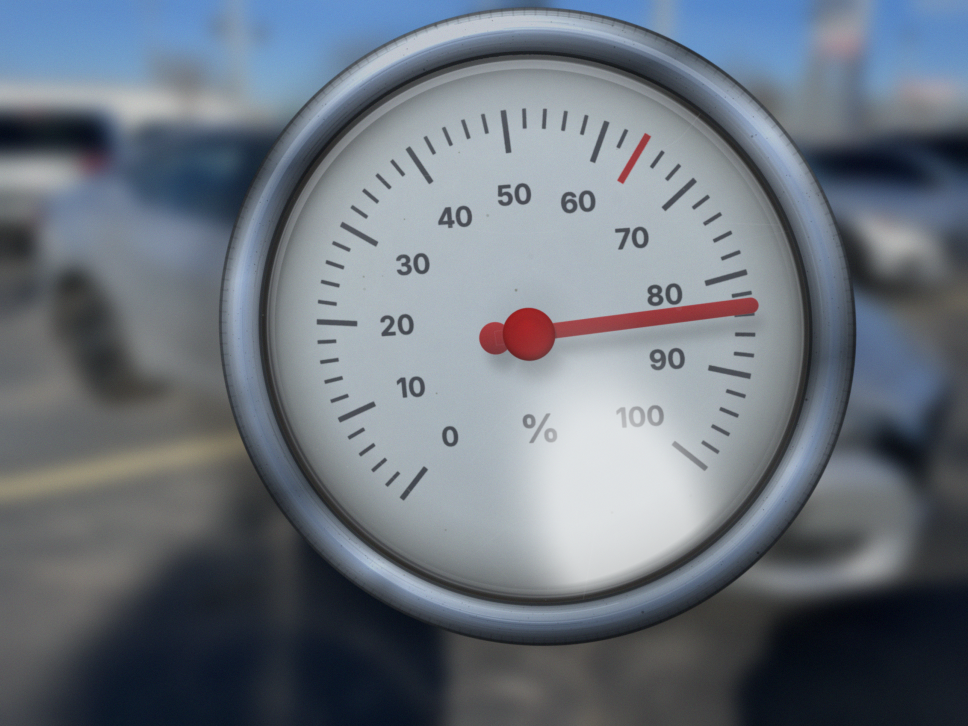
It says 83 %
